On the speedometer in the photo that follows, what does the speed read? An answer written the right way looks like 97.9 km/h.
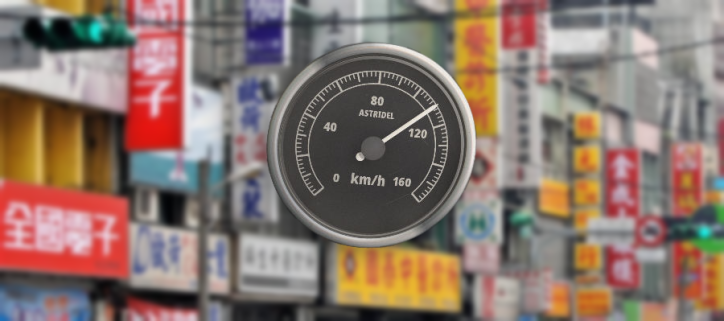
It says 110 km/h
